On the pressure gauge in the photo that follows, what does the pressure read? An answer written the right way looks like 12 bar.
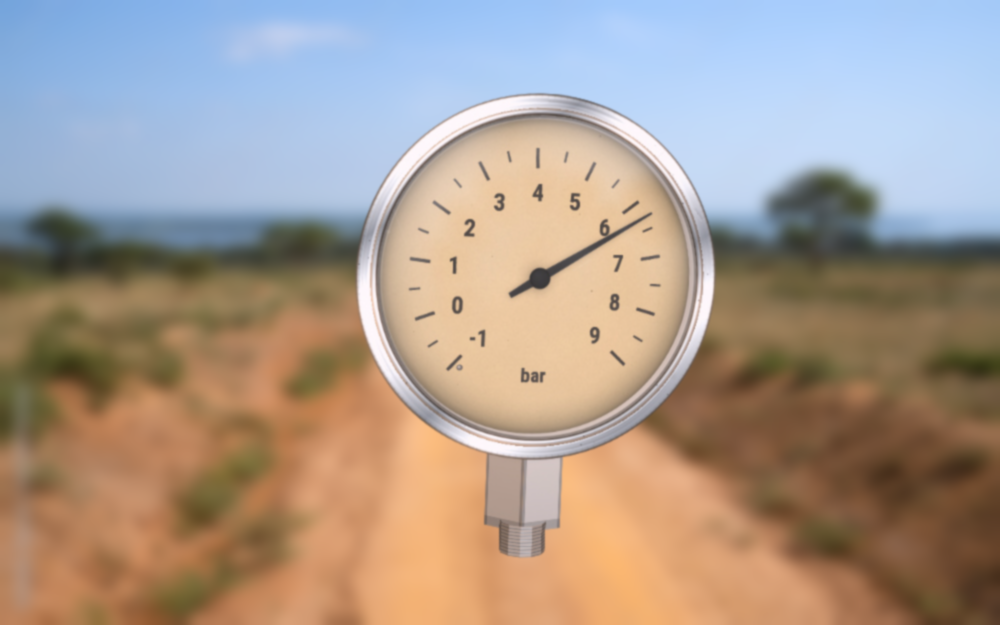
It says 6.25 bar
